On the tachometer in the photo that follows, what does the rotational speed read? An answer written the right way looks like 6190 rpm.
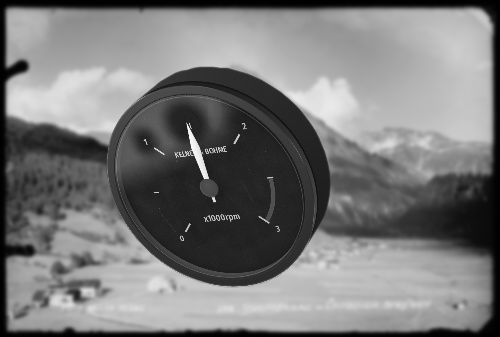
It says 1500 rpm
